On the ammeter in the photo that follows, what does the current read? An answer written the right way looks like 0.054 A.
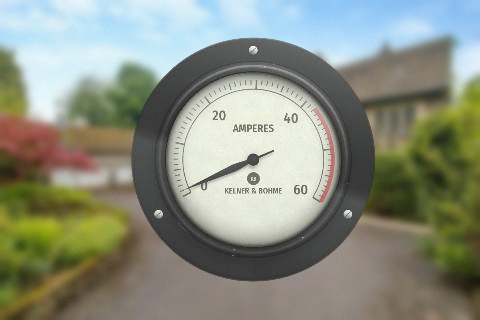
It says 1 A
